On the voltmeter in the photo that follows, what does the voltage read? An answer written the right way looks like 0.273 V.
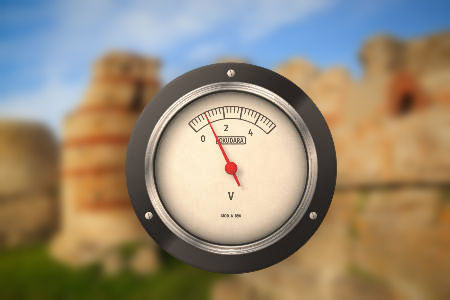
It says 1 V
